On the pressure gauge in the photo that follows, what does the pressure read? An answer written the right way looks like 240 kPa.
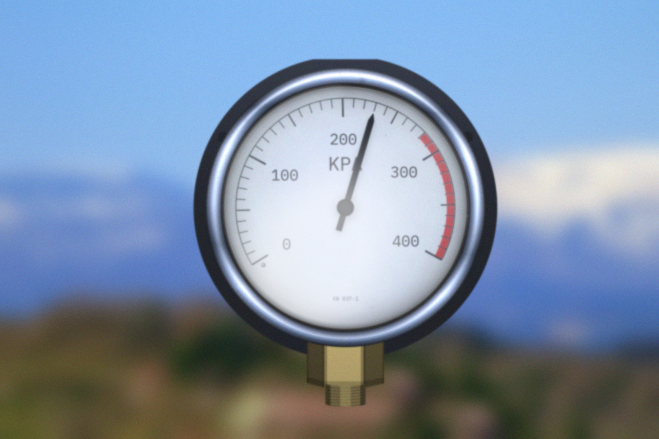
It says 230 kPa
